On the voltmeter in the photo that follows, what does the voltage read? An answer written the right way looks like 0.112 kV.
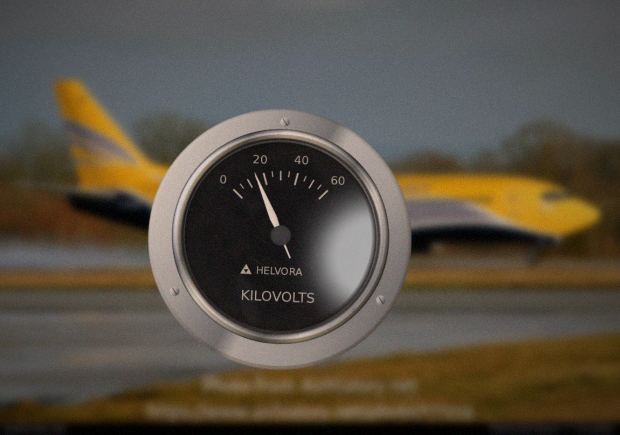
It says 15 kV
